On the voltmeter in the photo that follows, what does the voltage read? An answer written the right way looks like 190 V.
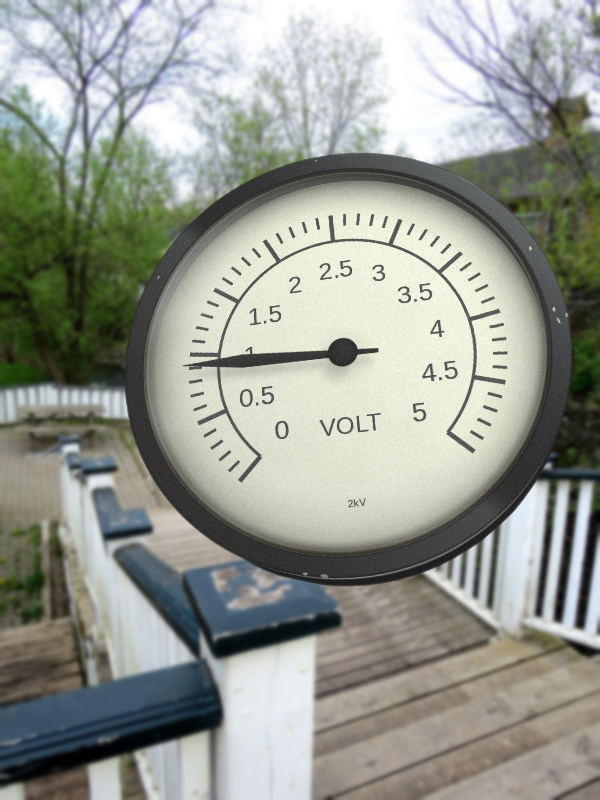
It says 0.9 V
